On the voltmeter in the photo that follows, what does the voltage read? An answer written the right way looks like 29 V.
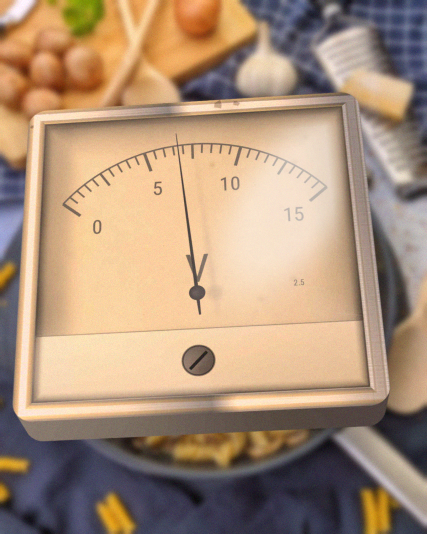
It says 6.75 V
